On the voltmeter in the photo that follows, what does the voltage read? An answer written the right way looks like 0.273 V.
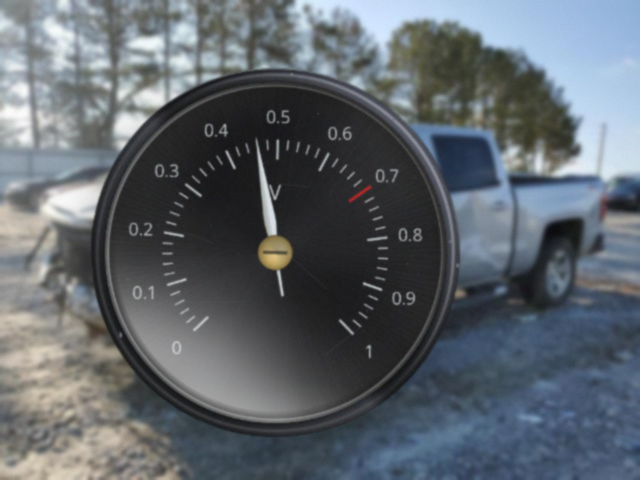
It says 0.46 V
